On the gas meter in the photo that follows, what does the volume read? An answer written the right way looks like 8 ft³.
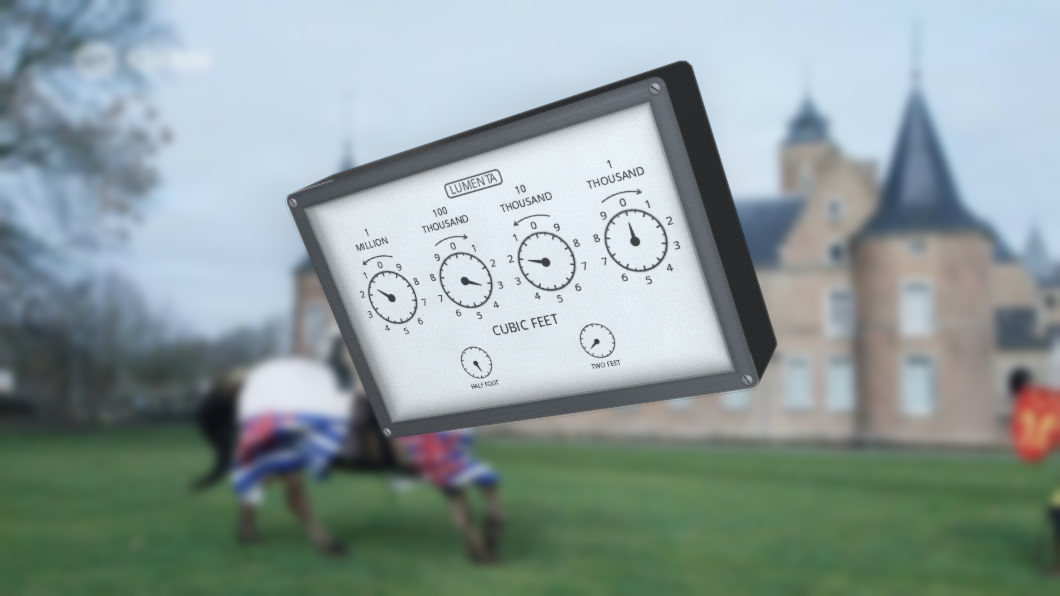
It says 132000 ft³
